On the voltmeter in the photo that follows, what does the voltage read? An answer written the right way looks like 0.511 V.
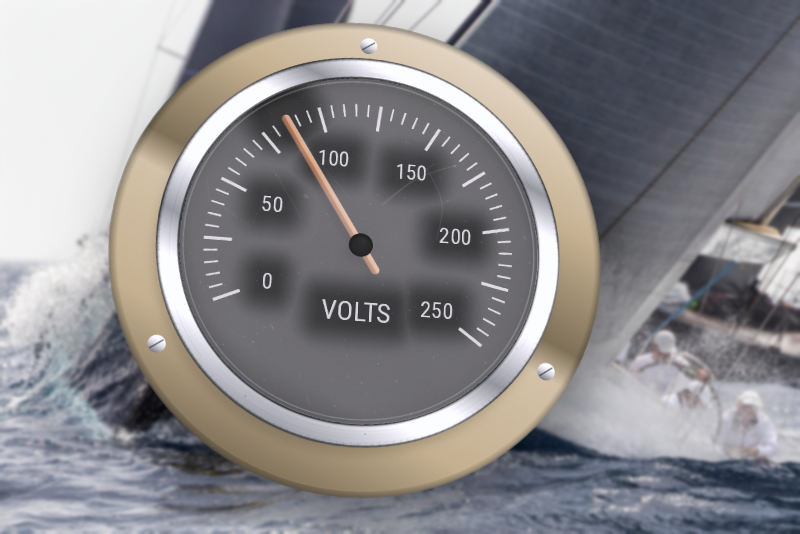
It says 85 V
